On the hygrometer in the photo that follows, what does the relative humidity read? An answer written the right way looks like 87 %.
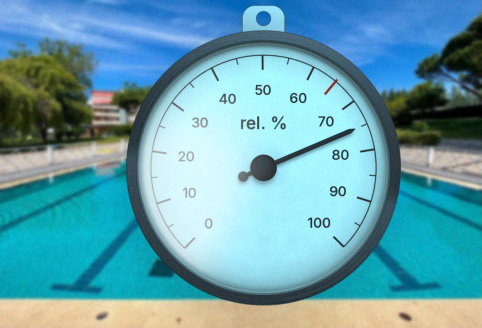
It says 75 %
